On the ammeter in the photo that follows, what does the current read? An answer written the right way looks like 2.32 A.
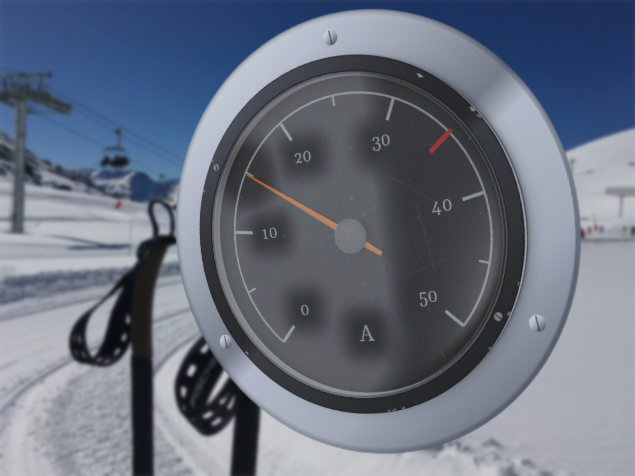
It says 15 A
